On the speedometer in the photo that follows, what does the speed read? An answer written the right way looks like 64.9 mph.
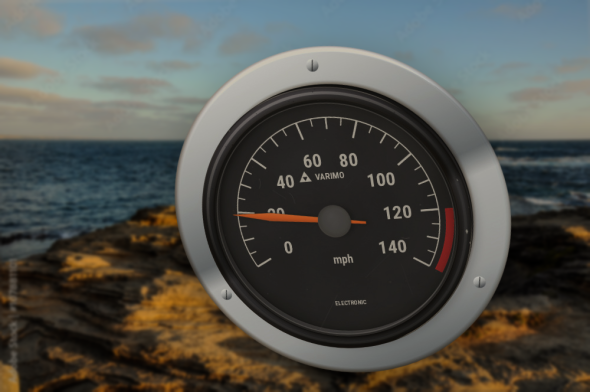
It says 20 mph
